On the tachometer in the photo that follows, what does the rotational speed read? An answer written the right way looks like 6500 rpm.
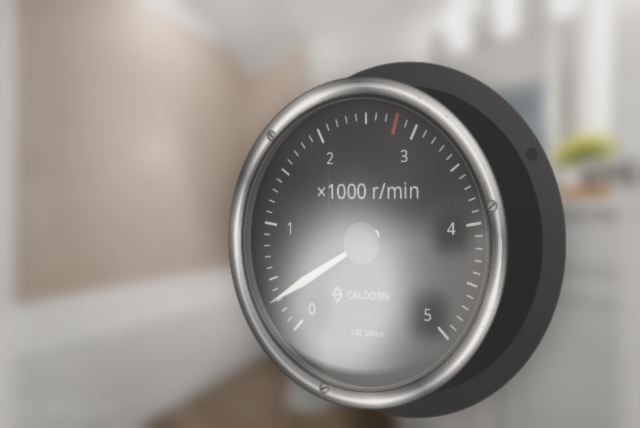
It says 300 rpm
